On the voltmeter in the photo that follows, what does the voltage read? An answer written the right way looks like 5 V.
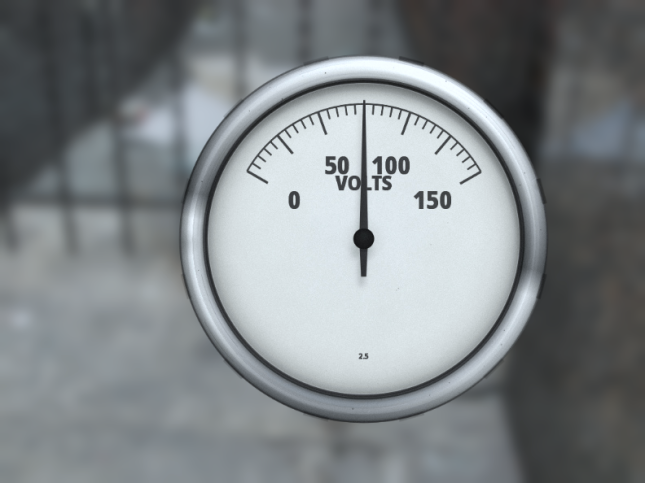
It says 75 V
